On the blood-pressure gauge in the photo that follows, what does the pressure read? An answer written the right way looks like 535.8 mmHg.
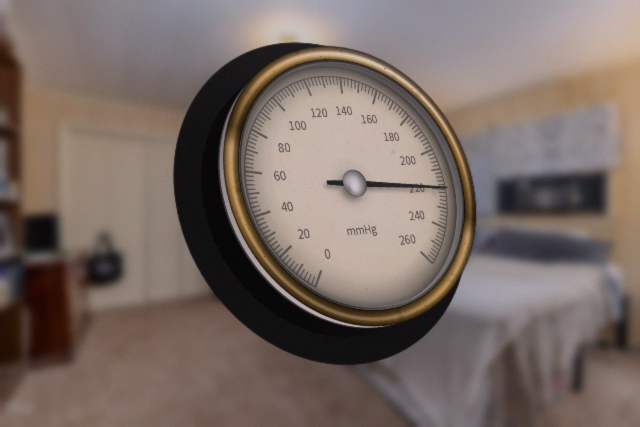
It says 220 mmHg
